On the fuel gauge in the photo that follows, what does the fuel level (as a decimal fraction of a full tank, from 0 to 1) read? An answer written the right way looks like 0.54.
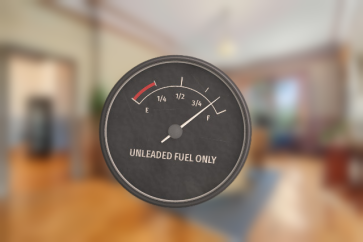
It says 0.875
